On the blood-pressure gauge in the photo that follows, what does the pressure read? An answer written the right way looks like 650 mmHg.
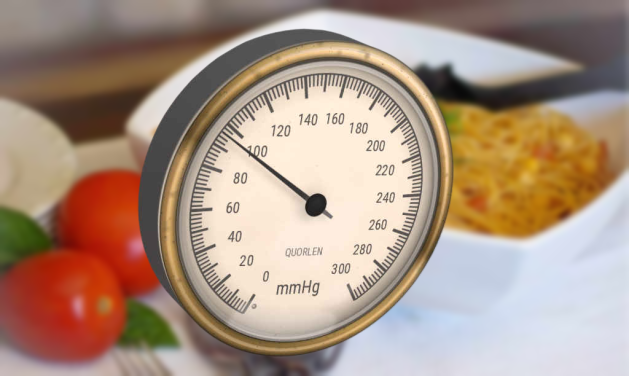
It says 96 mmHg
